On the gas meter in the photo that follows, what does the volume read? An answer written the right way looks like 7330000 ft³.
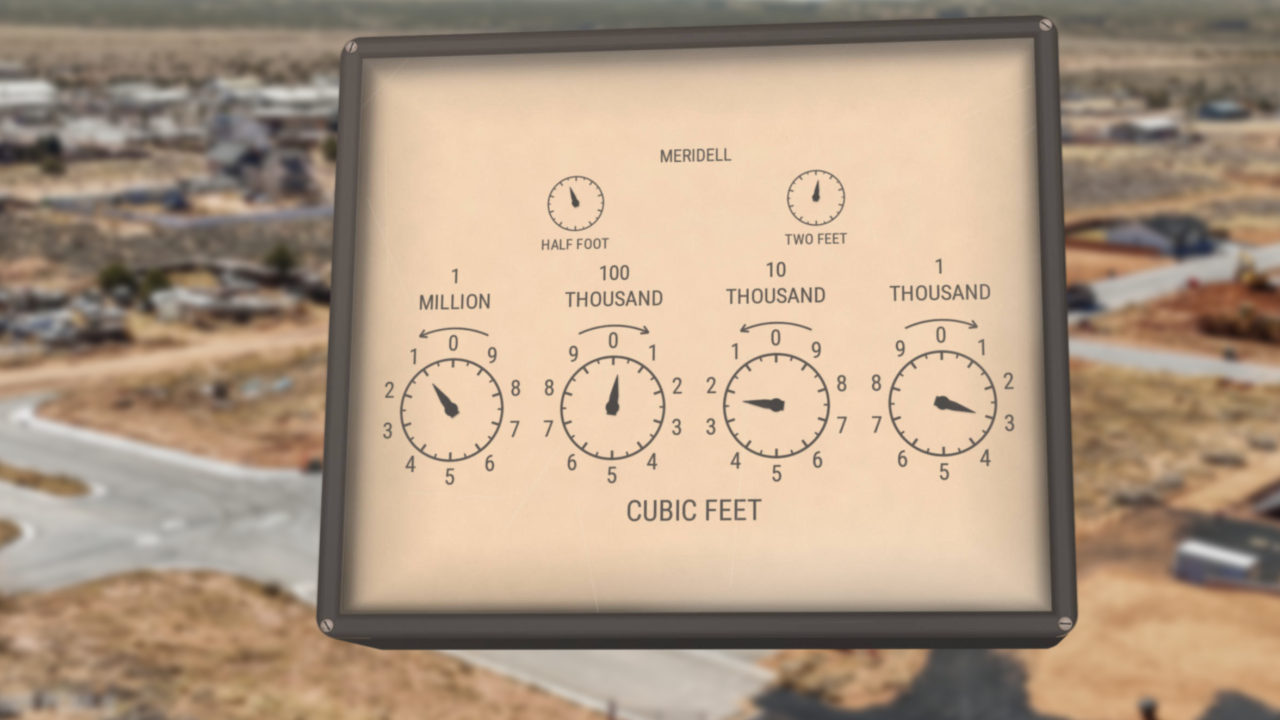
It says 102300 ft³
